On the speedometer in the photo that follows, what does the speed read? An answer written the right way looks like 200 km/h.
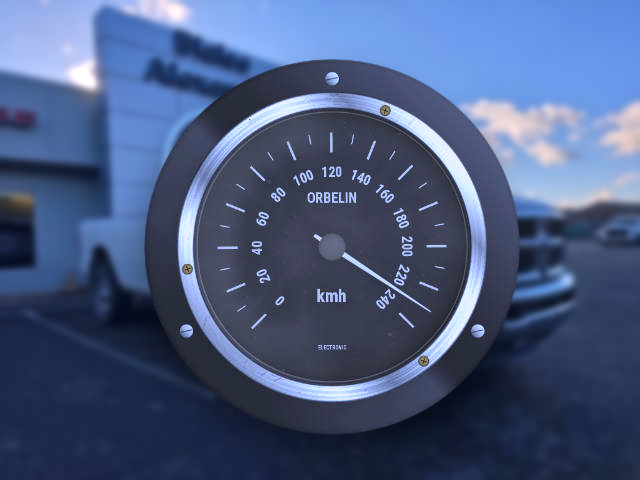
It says 230 km/h
